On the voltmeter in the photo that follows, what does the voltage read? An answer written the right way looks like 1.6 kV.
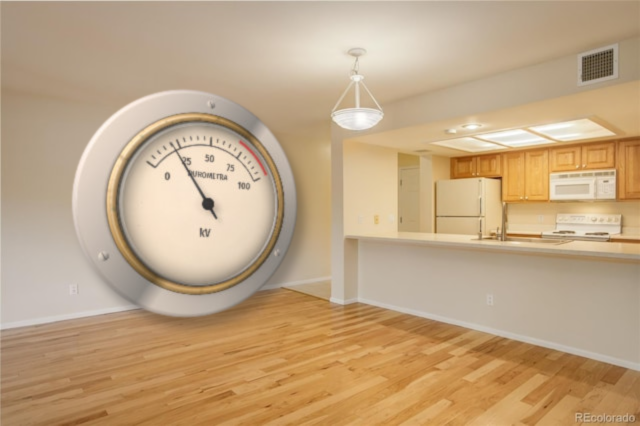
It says 20 kV
